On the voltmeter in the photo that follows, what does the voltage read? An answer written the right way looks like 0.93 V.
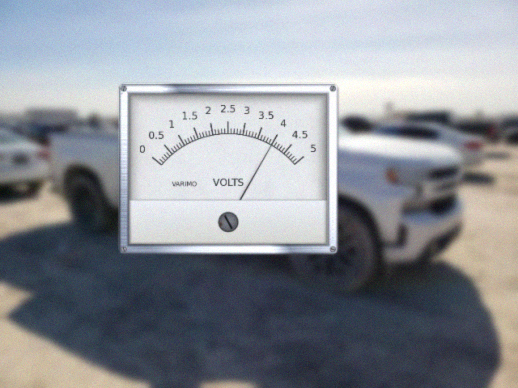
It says 4 V
